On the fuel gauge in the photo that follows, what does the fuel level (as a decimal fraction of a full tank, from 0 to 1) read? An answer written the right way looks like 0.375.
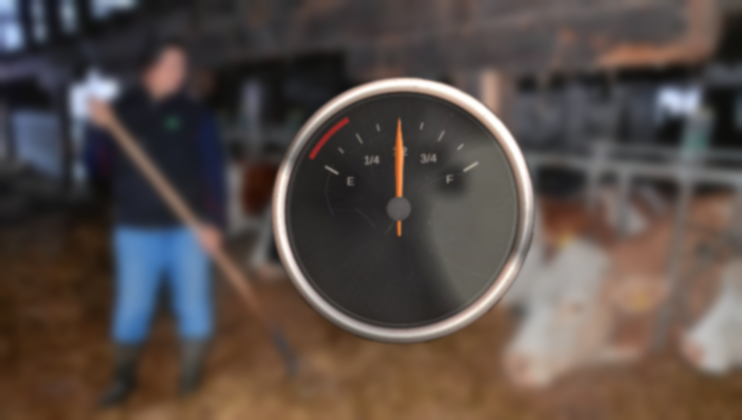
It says 0.5
